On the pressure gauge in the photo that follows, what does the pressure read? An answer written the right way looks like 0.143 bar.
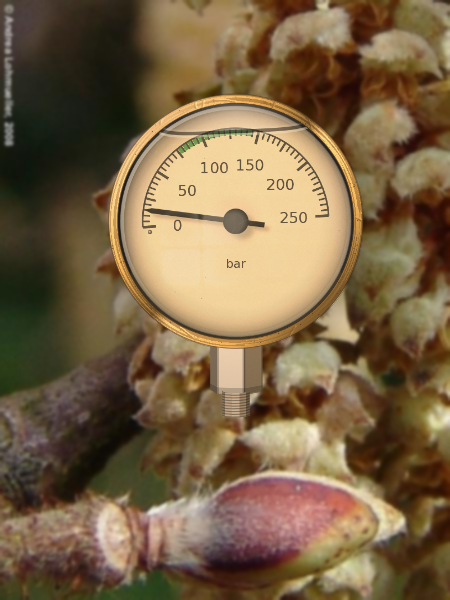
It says 15 bar
